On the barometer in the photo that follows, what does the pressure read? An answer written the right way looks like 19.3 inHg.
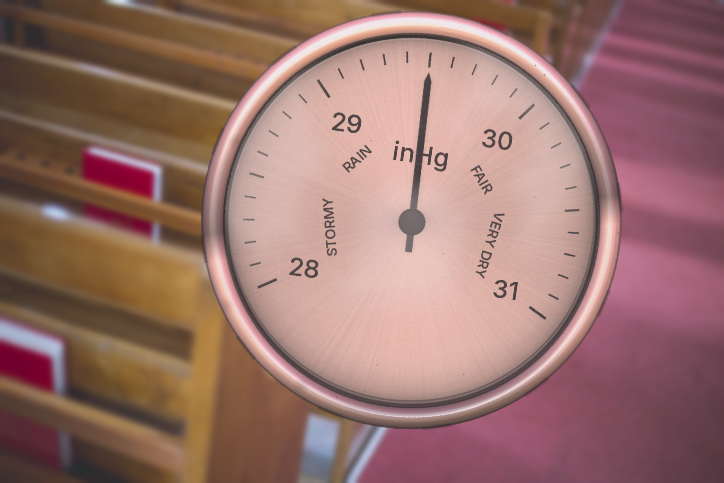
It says 29.5 inHg
